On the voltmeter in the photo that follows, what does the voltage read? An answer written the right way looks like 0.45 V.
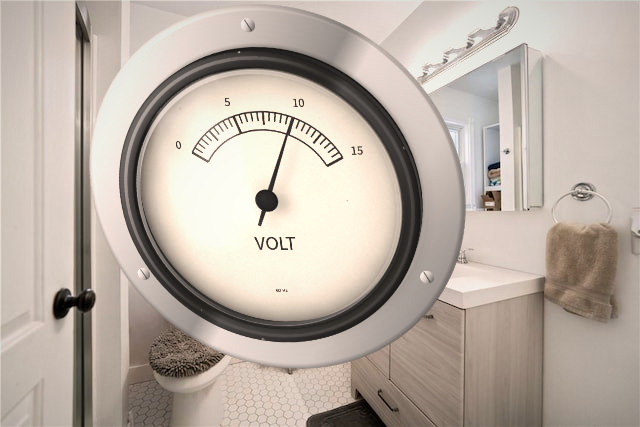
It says 10 V
